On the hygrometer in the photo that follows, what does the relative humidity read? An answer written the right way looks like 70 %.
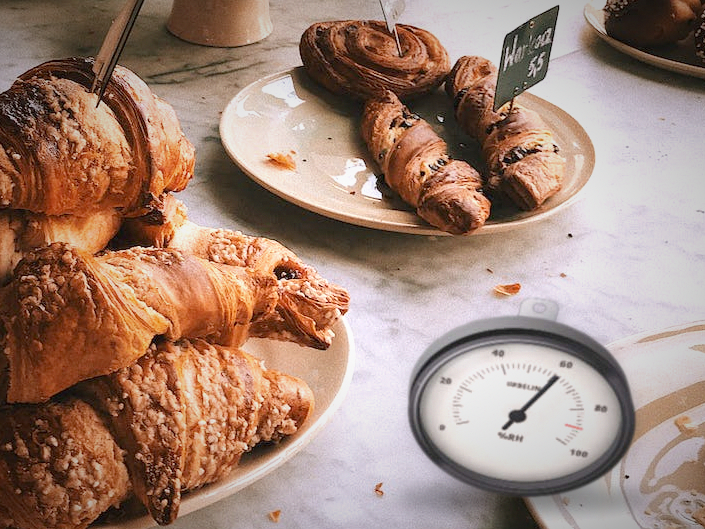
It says 60 %
